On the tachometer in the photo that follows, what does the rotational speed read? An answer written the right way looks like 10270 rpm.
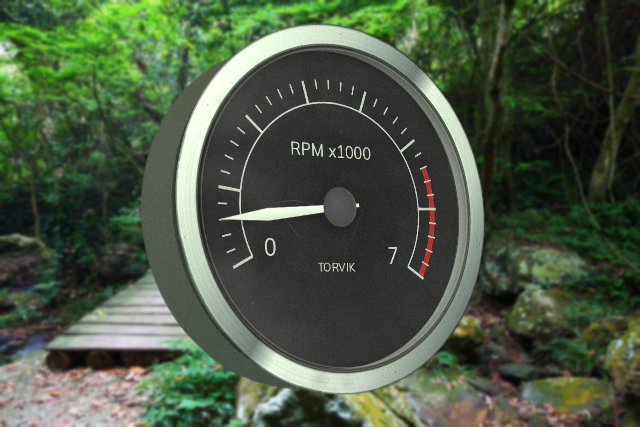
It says 600 rpm
